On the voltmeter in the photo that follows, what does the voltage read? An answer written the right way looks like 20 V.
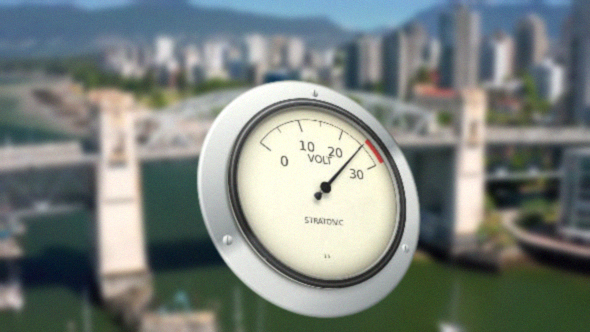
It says 25 V
